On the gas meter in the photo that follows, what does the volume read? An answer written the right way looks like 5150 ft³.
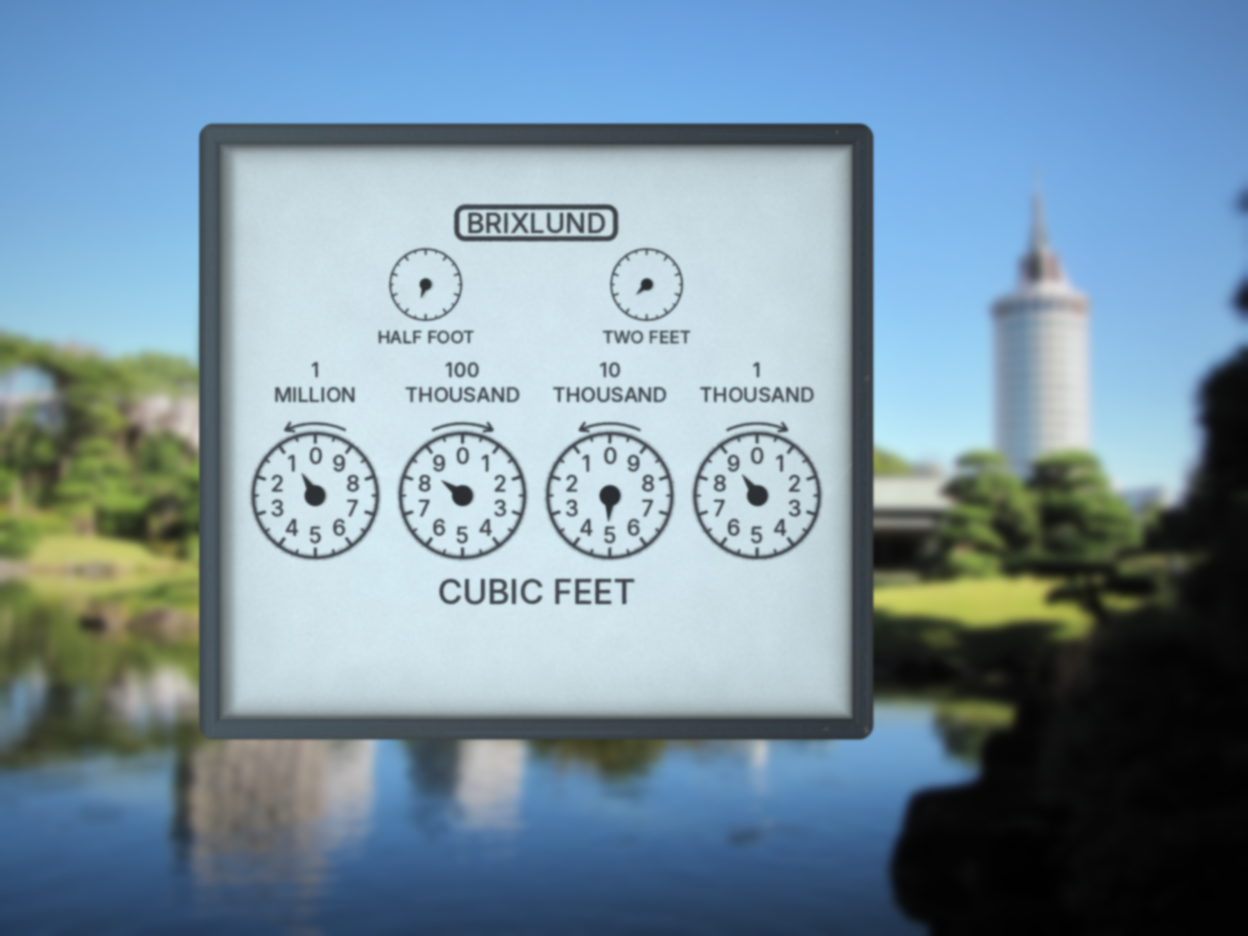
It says 84900 ft³
